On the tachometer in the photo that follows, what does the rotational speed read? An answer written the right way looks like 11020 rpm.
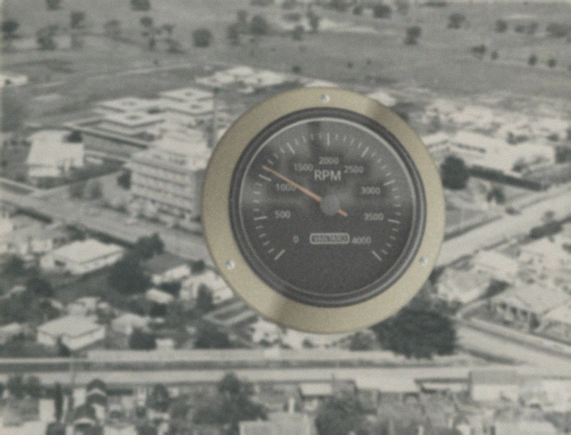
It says 1100 rpm
